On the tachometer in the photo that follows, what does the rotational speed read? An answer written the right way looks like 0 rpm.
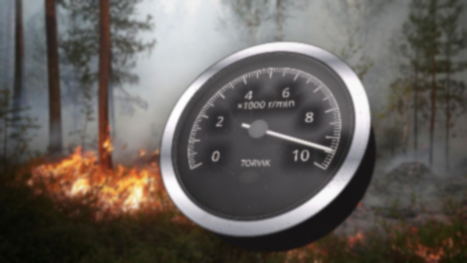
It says 9500 rpm
